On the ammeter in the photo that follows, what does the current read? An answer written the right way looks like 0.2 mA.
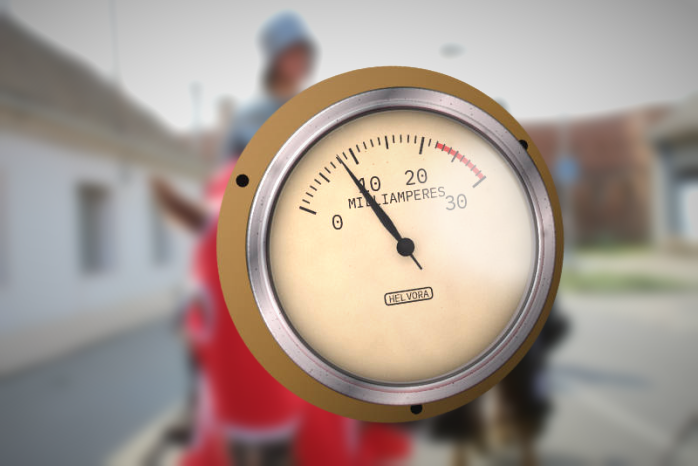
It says 8 mA
